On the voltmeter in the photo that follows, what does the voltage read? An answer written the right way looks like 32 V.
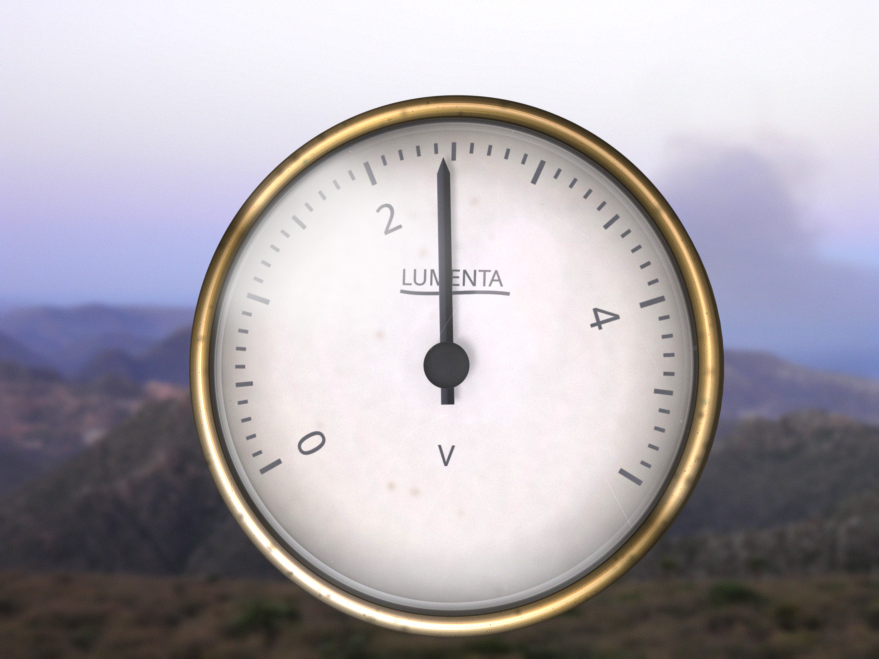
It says 2.45 V
